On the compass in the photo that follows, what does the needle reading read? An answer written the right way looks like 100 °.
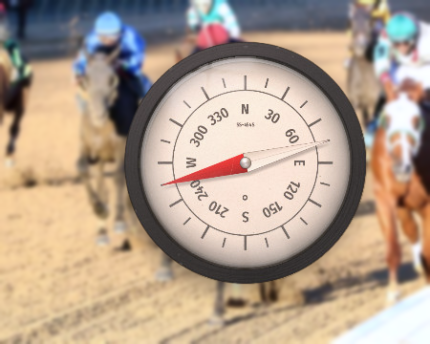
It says 255 °
